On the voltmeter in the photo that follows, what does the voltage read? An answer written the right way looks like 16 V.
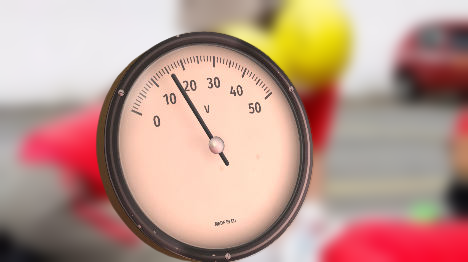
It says 15 V
